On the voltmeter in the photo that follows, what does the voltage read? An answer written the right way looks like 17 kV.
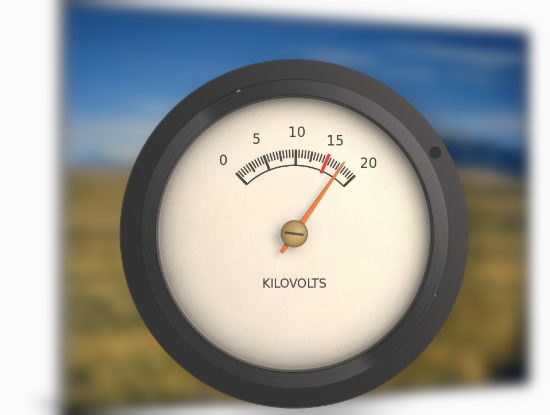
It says 17.5 kV
